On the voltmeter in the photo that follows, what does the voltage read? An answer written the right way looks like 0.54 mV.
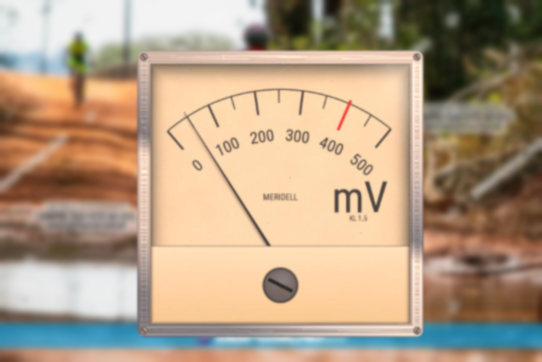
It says 50 mV
